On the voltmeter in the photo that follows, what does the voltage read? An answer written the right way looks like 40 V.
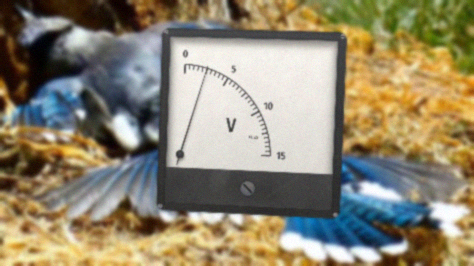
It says 2.5 V
